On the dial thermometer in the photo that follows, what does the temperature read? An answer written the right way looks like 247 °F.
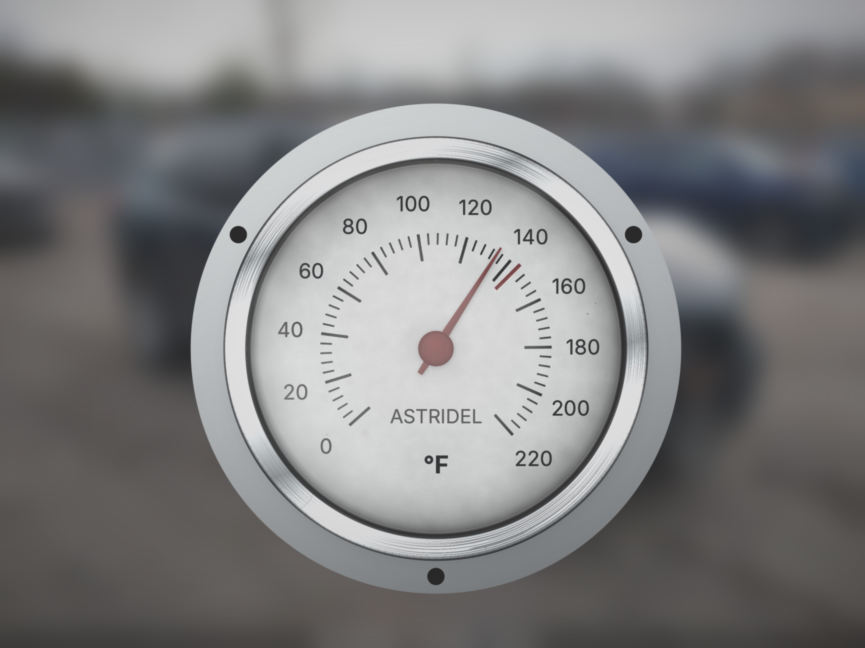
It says 134 °F
